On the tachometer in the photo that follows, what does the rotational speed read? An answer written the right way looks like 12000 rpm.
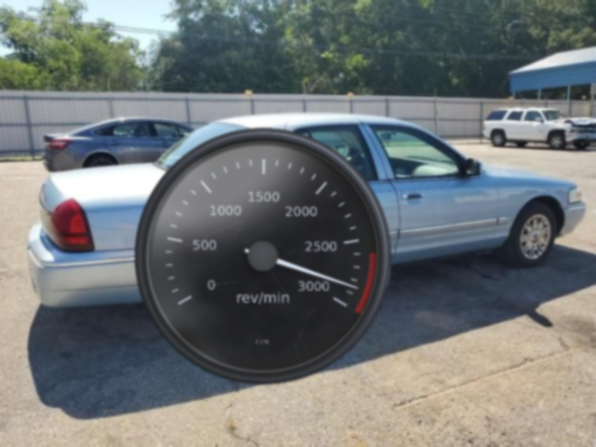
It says 2850 rpm
